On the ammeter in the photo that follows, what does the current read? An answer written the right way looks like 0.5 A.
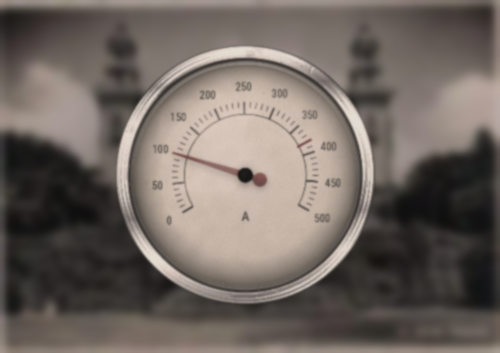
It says 100 A
